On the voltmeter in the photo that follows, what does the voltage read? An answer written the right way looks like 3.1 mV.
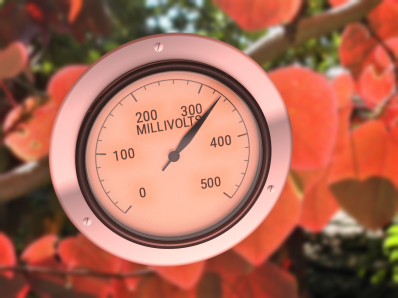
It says 330 mV
